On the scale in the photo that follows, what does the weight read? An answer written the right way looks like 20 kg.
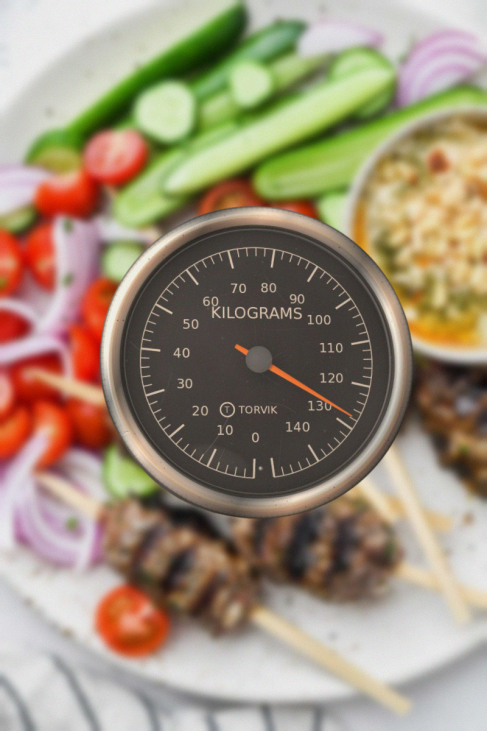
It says 128 kg
